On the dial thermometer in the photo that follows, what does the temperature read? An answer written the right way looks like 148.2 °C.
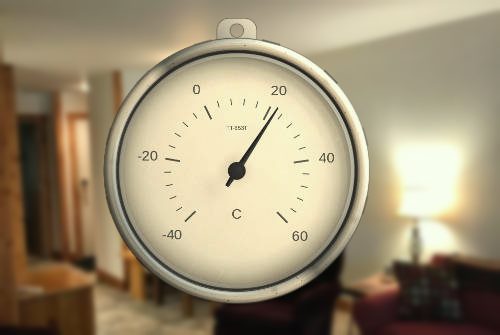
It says 22 °C
